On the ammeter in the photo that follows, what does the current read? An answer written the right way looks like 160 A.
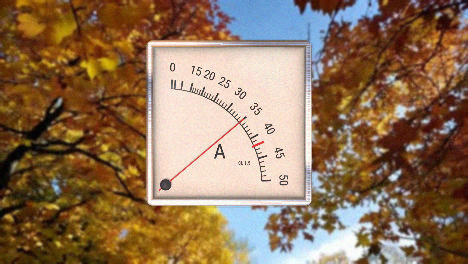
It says 35 A
